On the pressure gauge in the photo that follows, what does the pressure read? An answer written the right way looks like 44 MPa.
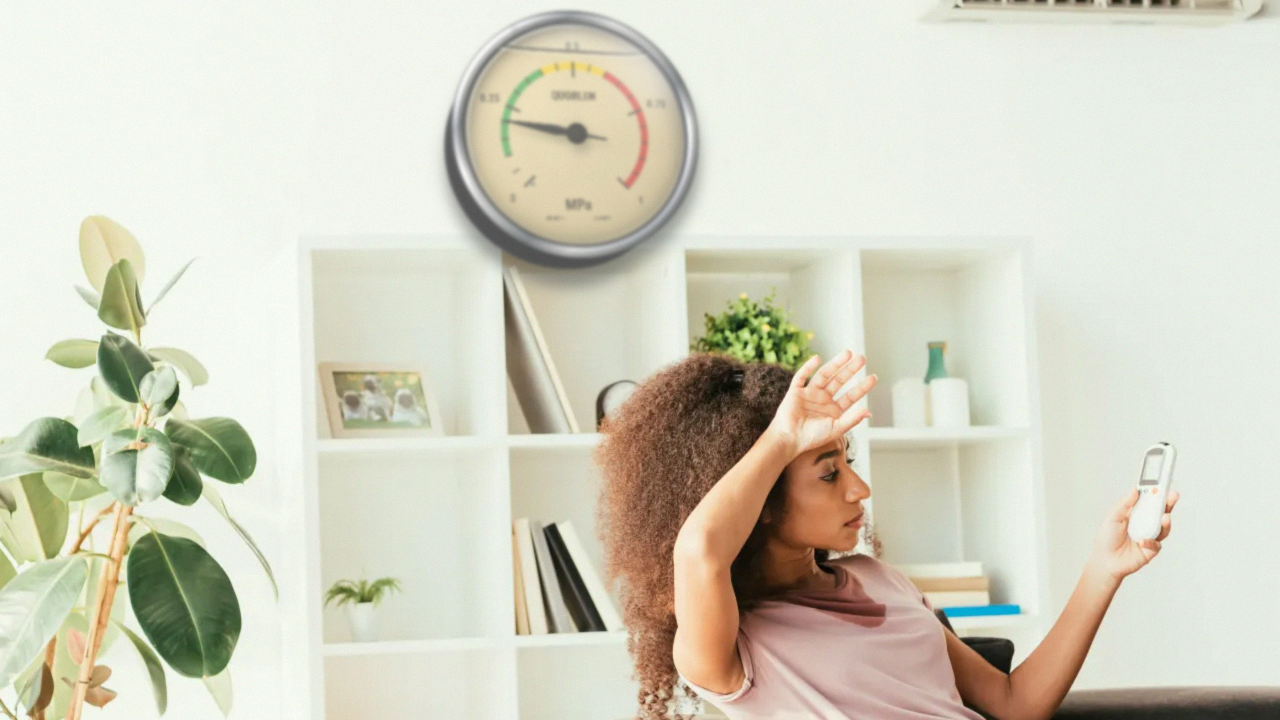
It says 0.2 MPa
